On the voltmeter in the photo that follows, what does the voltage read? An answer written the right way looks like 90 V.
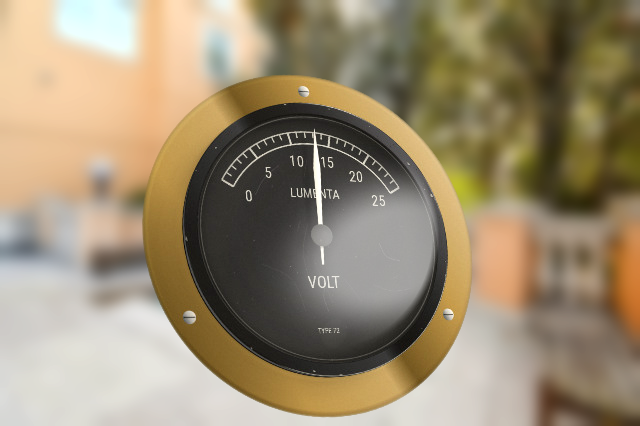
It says 13 V
